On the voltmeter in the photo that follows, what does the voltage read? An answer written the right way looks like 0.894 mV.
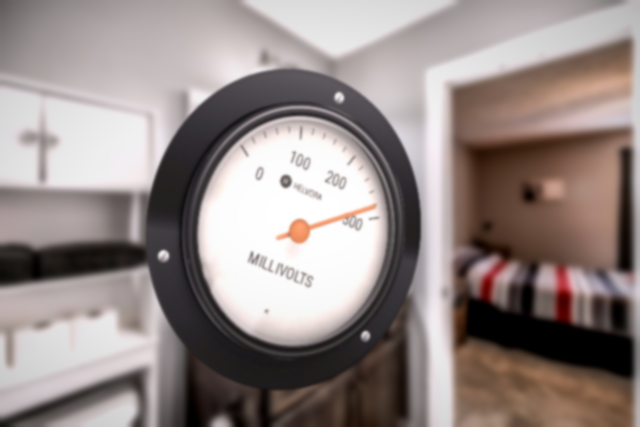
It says 280 mV
